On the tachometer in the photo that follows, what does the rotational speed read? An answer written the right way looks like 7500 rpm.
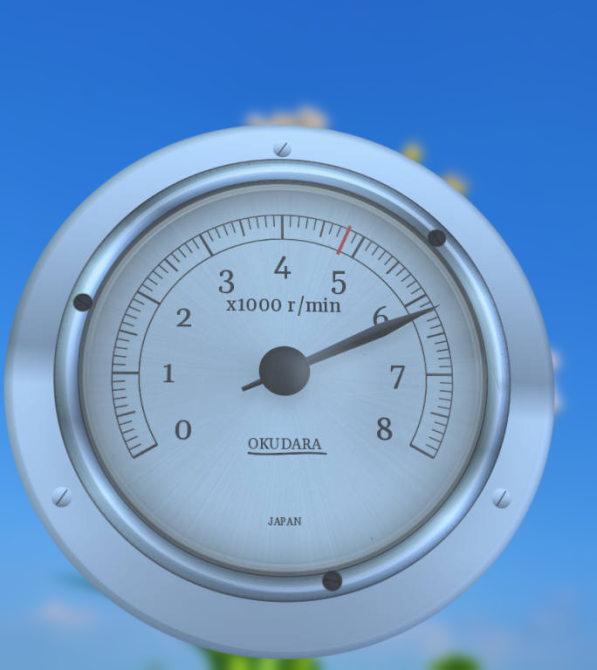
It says 6200 rpm
